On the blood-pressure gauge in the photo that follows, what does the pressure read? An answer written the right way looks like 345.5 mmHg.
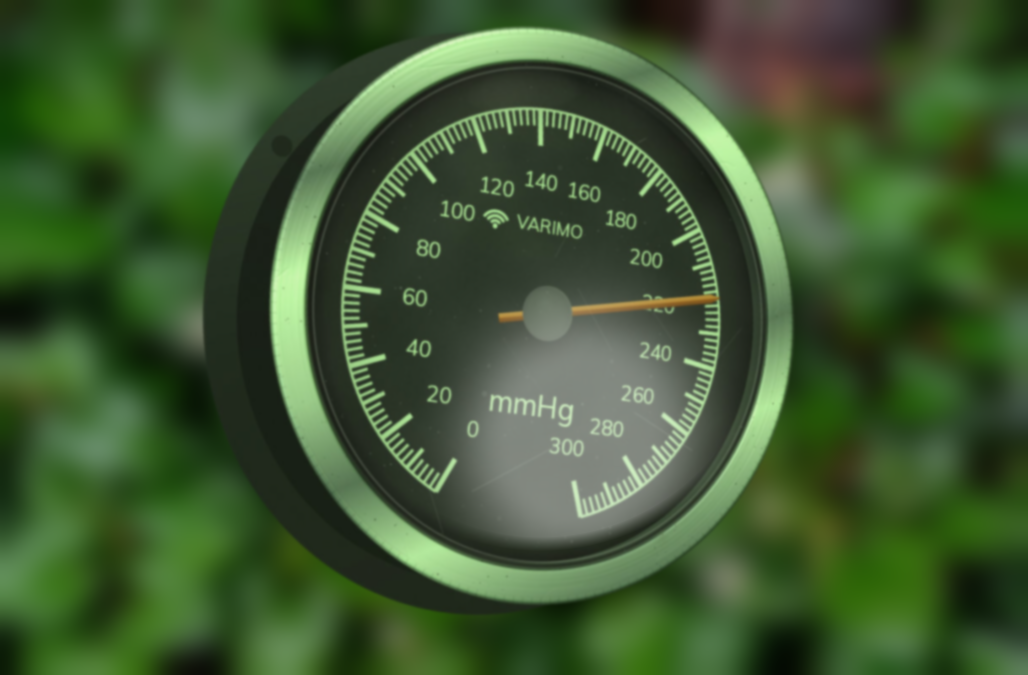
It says 220 mmHg
